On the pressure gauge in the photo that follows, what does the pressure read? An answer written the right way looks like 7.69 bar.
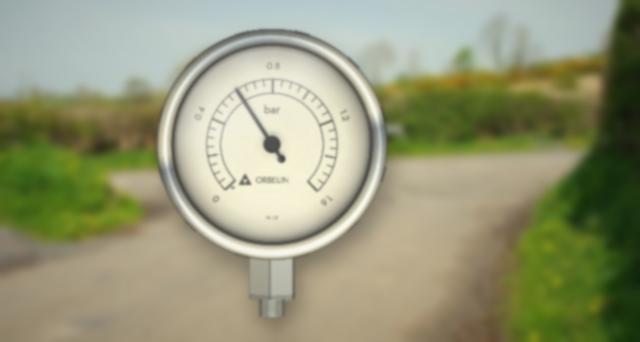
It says 0.6 bar
